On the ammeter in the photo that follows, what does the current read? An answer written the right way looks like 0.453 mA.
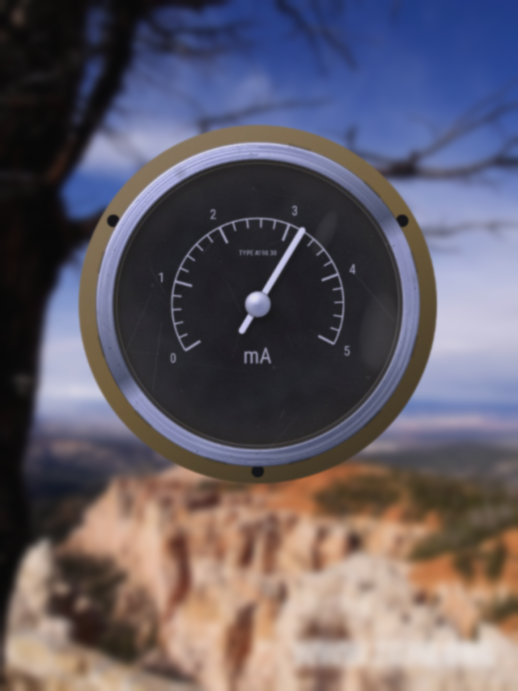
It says 3.2 mA
